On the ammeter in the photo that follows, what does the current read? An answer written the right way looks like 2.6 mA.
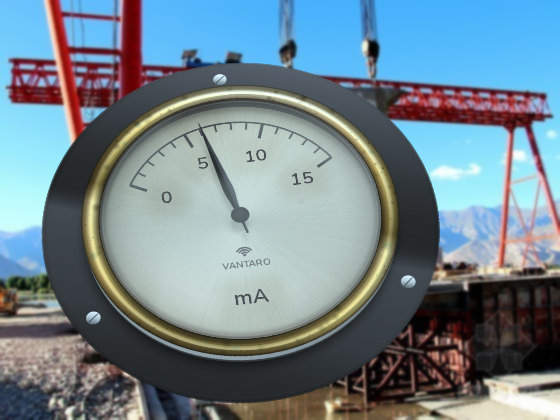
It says 6 mA
